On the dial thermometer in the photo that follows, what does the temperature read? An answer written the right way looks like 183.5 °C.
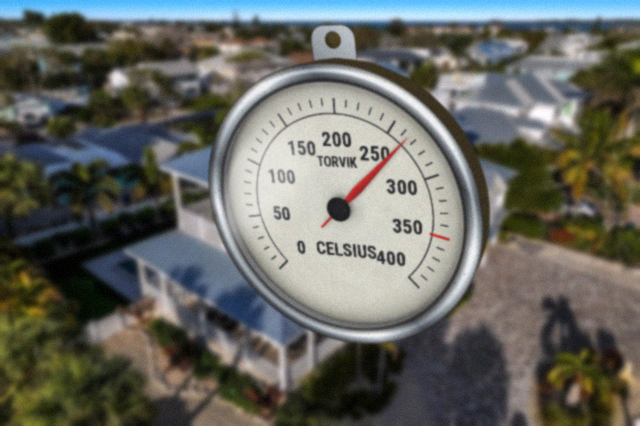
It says 265 °C
